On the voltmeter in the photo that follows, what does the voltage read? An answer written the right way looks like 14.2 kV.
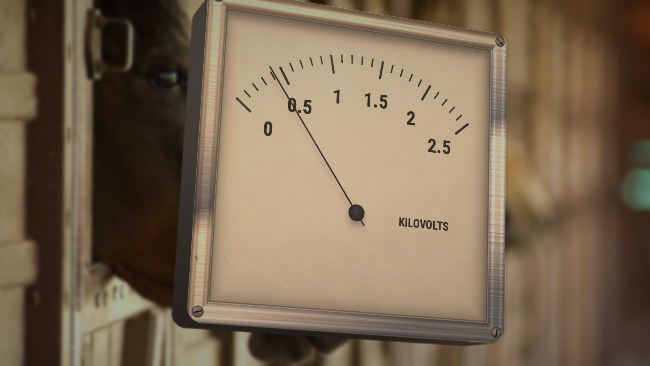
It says 0.4 kV
